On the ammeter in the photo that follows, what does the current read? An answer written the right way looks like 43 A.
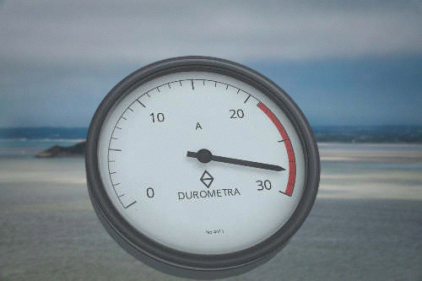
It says 28 A
